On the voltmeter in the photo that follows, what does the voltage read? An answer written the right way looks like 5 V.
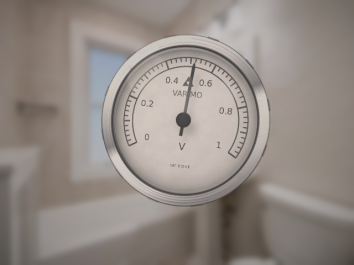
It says 0.52 V
